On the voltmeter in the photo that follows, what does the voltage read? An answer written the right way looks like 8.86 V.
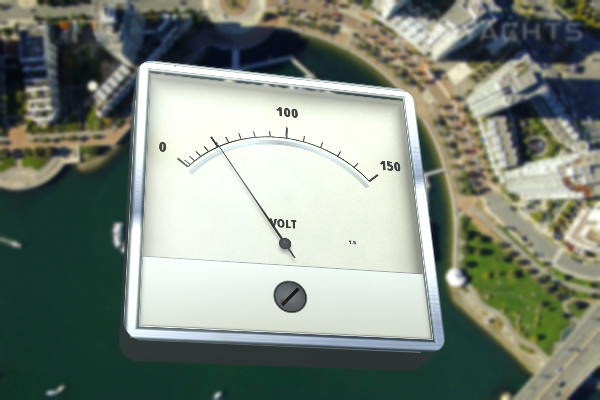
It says 50 V
